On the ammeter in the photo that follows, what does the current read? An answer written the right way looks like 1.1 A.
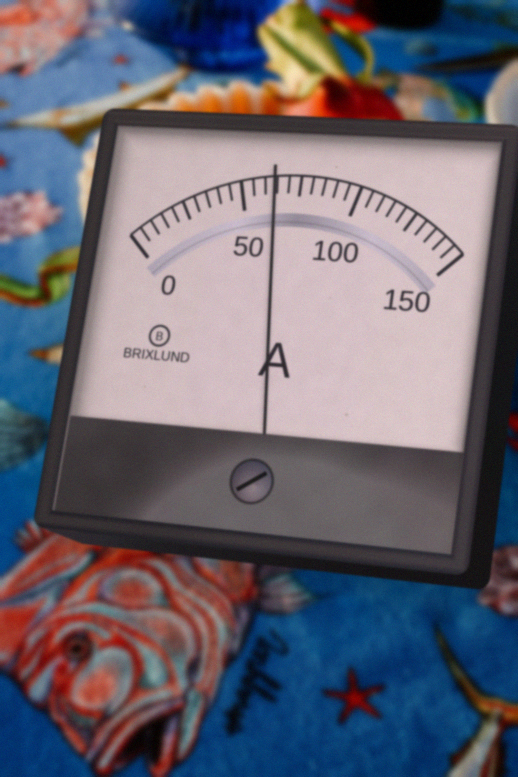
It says 65 A
